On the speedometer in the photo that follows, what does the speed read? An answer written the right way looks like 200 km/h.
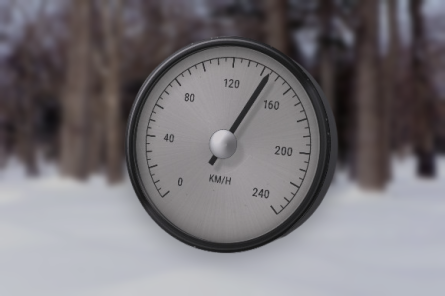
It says 145 km/h
